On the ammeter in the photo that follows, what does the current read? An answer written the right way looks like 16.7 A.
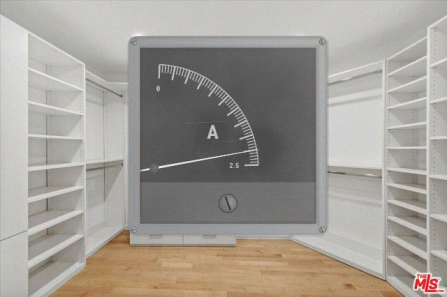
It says 2.25 A
